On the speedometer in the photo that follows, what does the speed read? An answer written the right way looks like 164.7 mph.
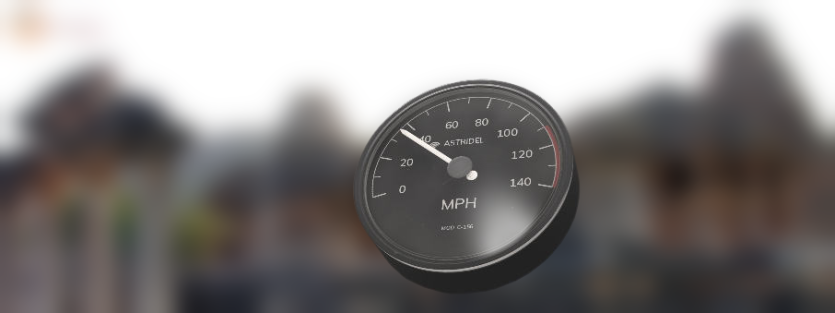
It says 35 mph
